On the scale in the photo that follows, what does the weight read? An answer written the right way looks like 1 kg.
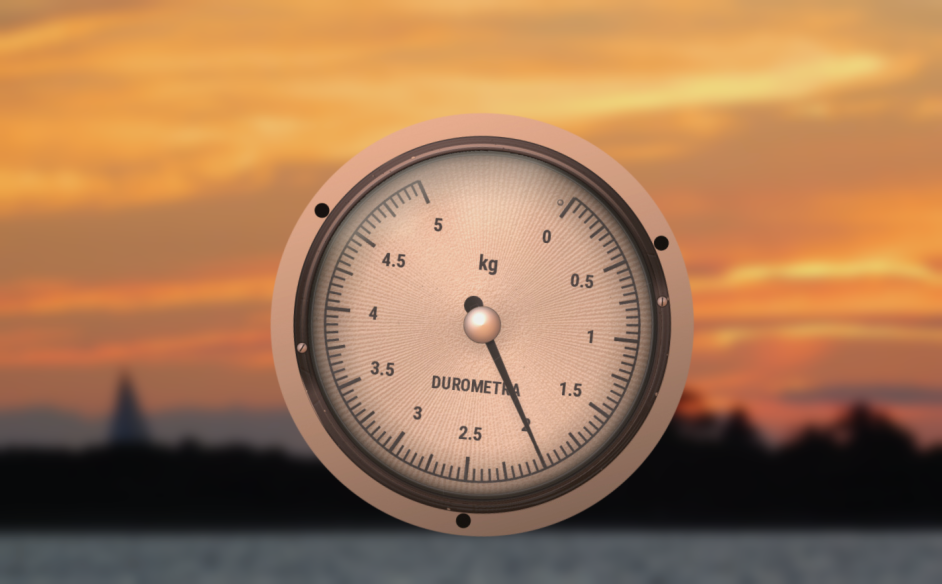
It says 2 kg
